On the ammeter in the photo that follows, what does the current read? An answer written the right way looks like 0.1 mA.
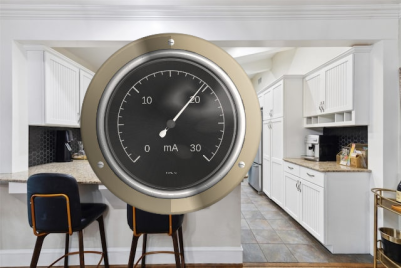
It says 19.5 mA
